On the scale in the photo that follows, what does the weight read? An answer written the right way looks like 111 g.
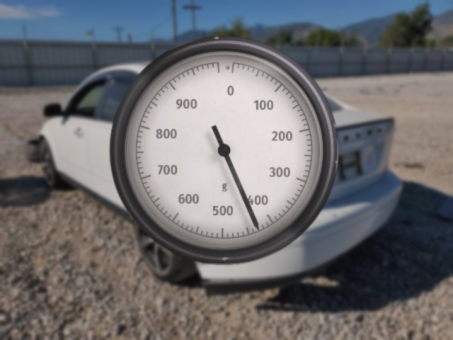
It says 430 g
